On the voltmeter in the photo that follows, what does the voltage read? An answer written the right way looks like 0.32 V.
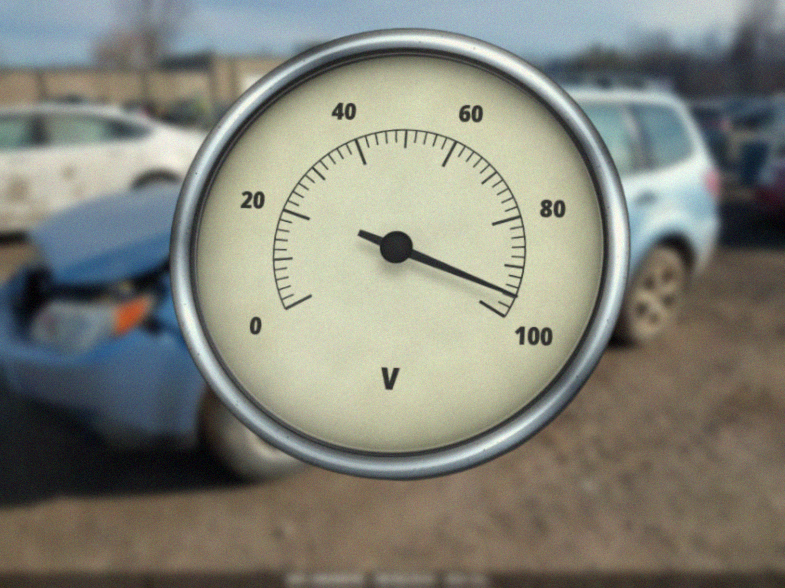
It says 96 V
